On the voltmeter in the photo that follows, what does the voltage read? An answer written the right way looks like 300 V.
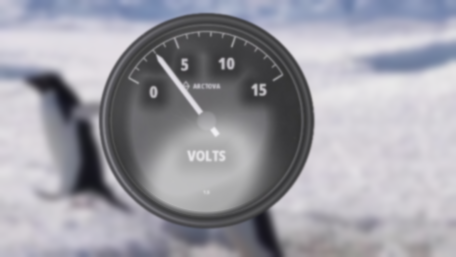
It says 3 V
